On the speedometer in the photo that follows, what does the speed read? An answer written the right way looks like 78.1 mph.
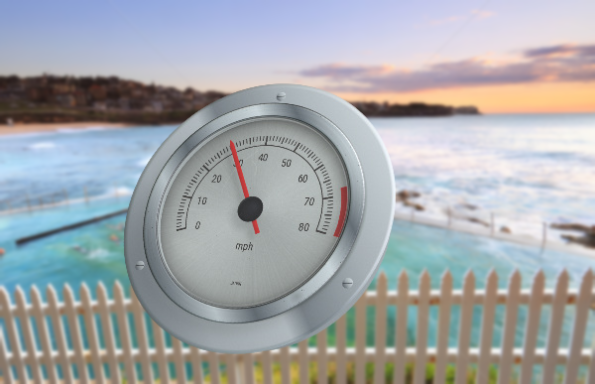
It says 30 mph
